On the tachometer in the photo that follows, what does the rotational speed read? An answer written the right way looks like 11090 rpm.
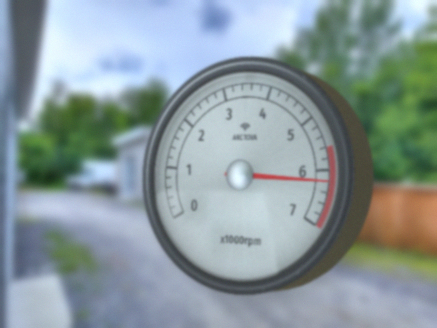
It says 6200 rpm
